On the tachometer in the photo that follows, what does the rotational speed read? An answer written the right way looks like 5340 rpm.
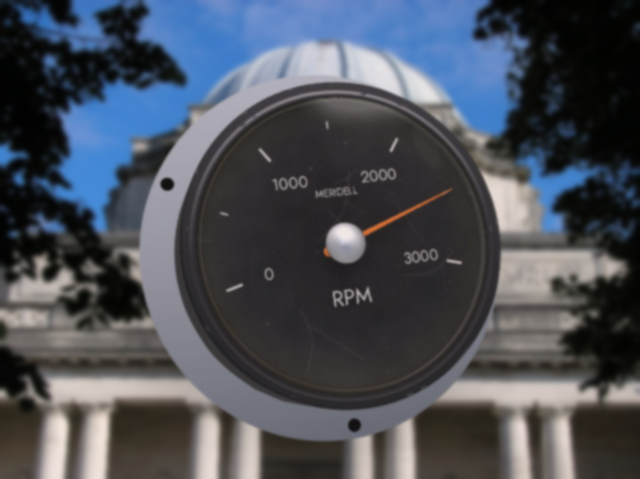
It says 2500 rpm
